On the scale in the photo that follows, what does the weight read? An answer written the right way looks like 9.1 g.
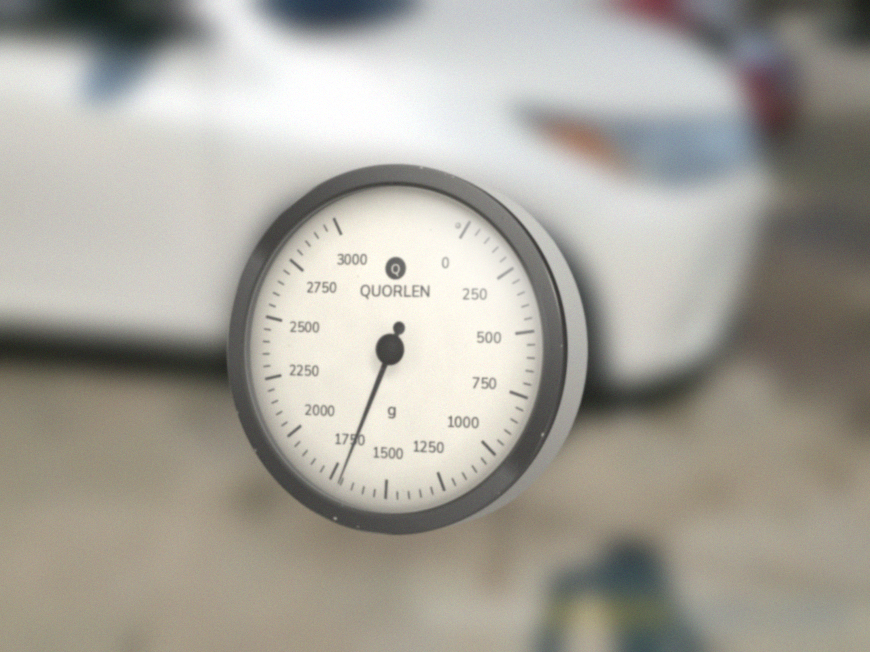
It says 1700 g
